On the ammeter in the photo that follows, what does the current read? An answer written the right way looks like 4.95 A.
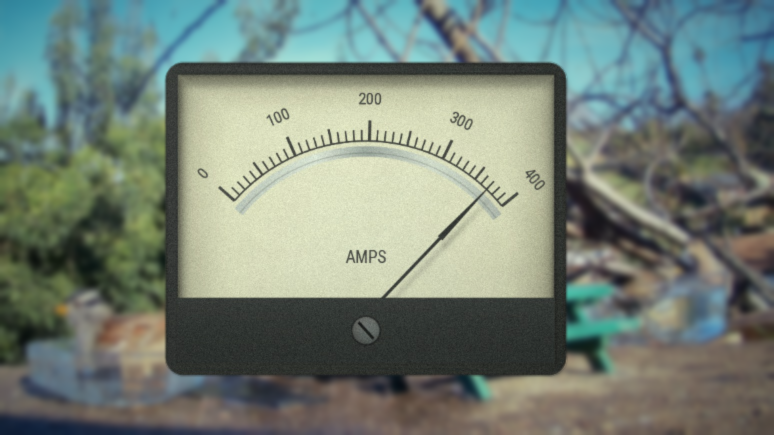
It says 370 A
